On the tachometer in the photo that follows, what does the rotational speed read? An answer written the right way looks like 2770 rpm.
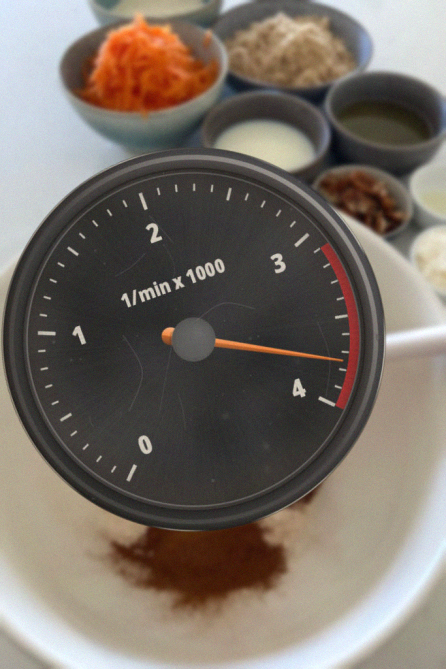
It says 3750 rpm
